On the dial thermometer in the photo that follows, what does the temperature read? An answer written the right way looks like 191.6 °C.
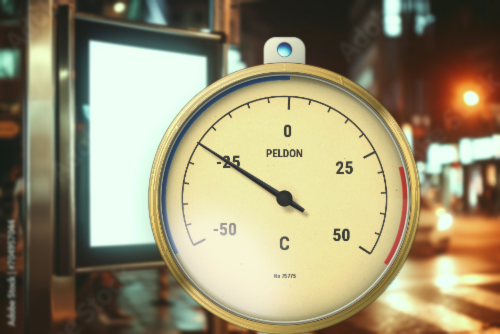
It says -25 °C
